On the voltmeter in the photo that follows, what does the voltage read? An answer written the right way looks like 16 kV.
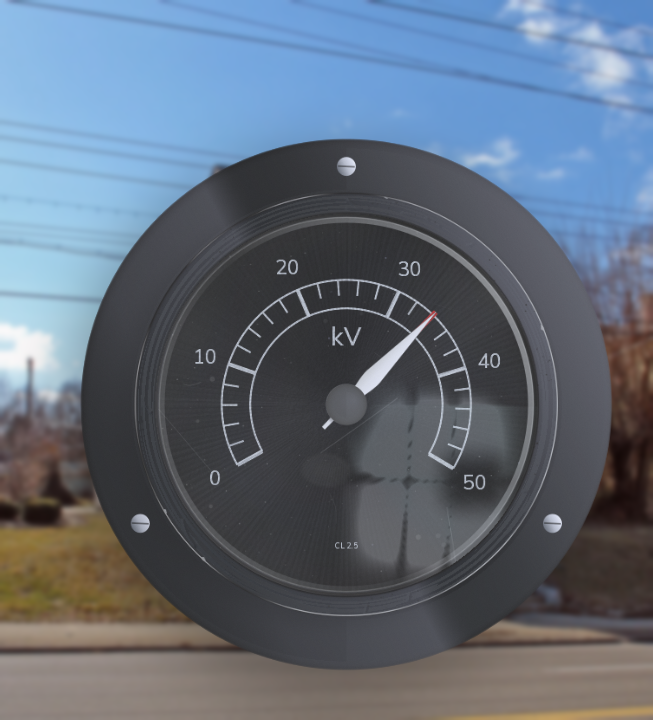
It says 34 kV
